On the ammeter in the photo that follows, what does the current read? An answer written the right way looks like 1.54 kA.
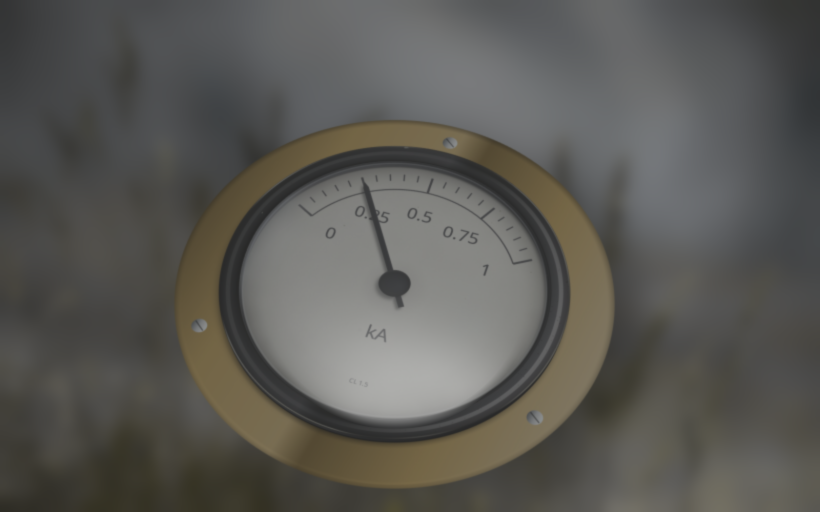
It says 0.25 kA
